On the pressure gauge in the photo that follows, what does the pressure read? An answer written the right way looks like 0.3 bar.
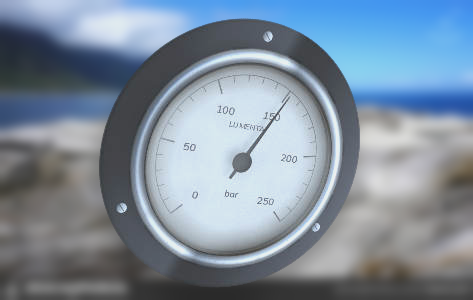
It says 150 bar
